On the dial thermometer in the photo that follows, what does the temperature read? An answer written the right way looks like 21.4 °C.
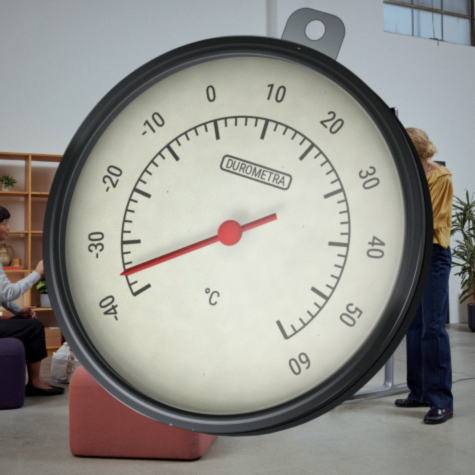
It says -36 °C
